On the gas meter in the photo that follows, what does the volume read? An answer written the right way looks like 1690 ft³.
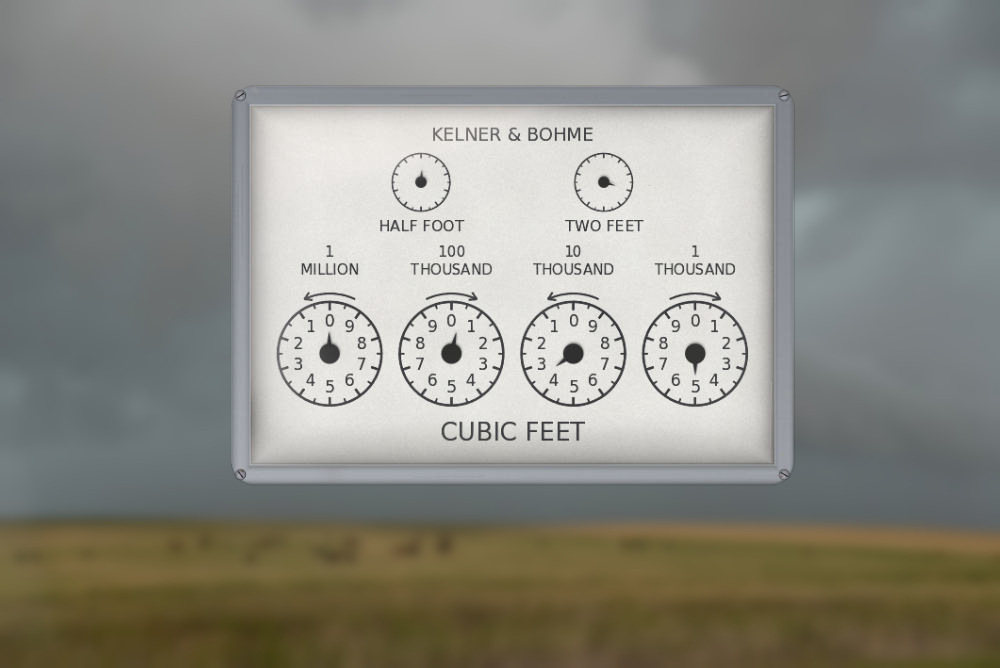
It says 3500 ft³
